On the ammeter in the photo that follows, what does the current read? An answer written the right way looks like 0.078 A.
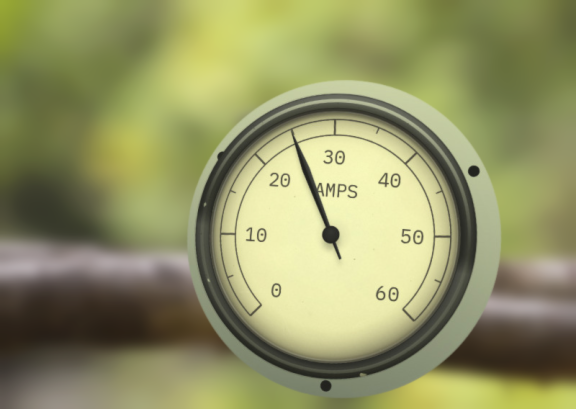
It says 25 A
